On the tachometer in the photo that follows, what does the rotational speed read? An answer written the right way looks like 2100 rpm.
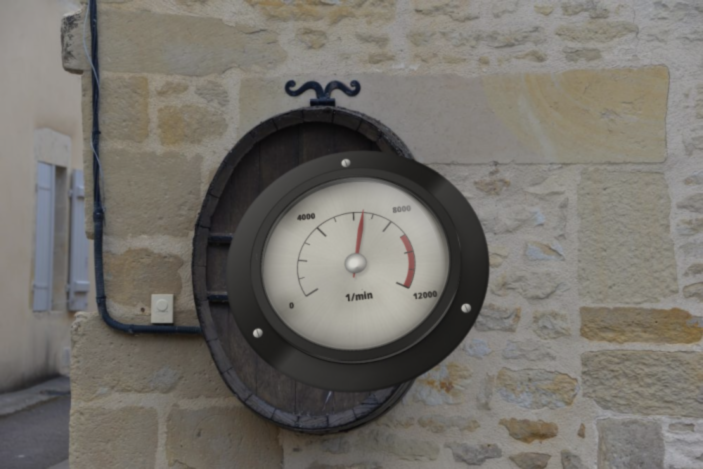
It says 6500 rpm
